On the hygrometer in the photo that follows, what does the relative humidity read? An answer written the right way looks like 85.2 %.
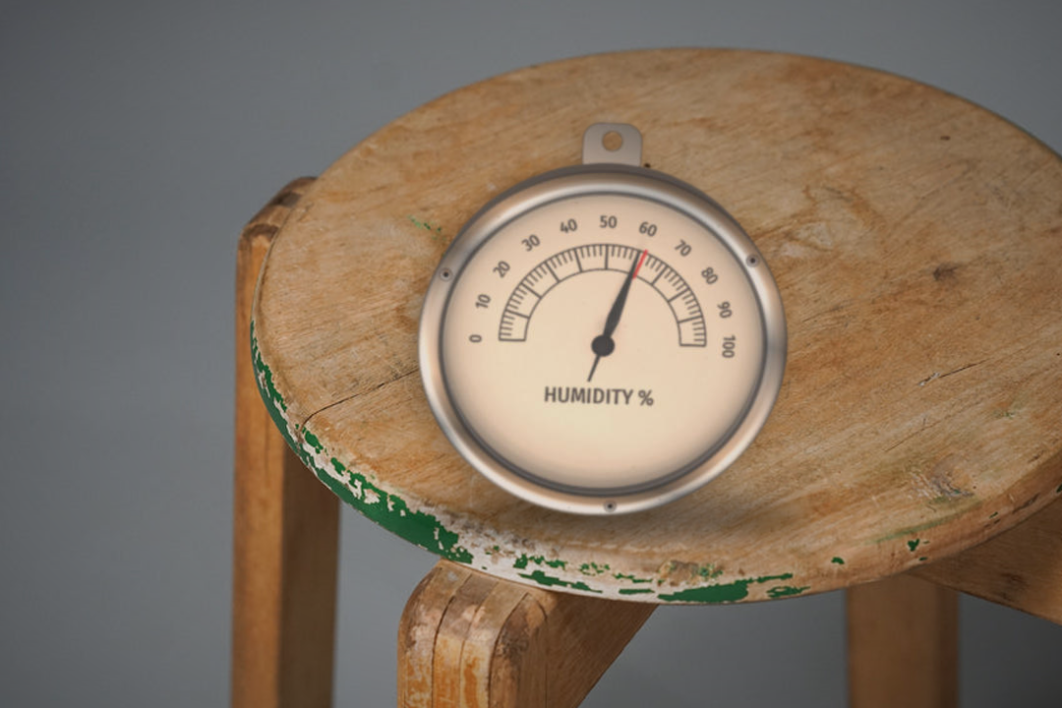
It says 60 %
